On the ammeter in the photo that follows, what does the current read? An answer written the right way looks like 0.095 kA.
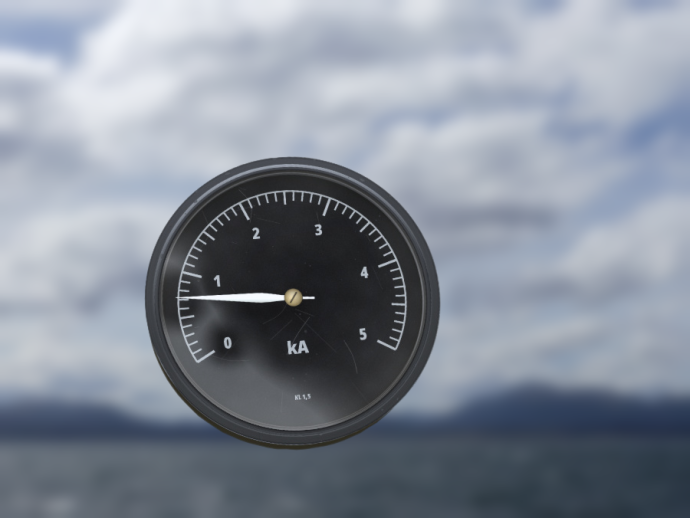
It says 0.7 kA
